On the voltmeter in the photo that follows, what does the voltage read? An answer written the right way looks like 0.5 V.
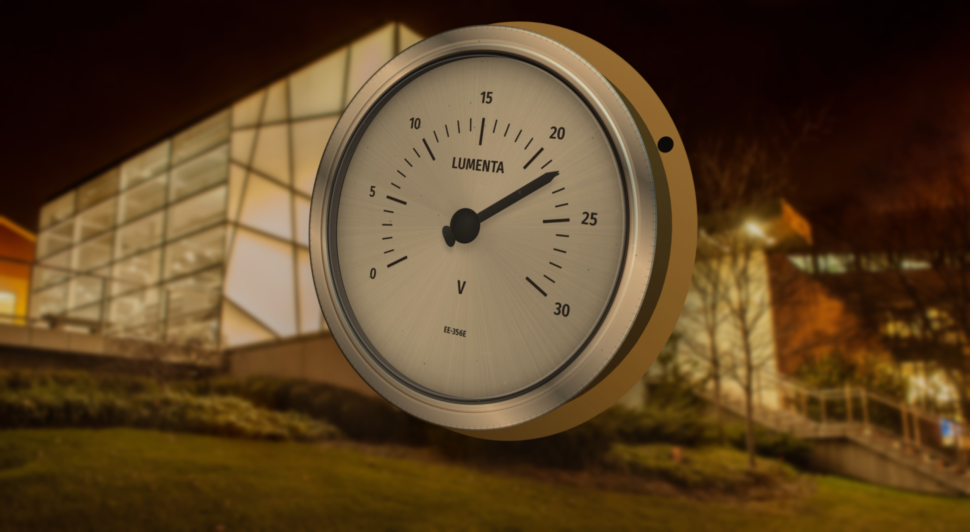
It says 22 V
